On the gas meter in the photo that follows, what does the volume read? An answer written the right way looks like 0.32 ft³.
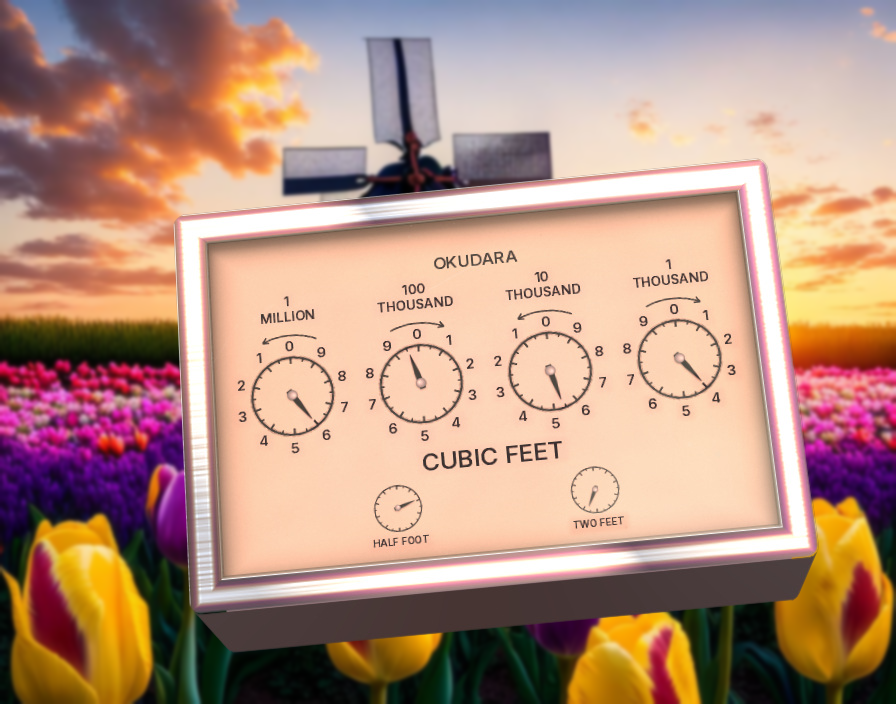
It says 595400 ft³
